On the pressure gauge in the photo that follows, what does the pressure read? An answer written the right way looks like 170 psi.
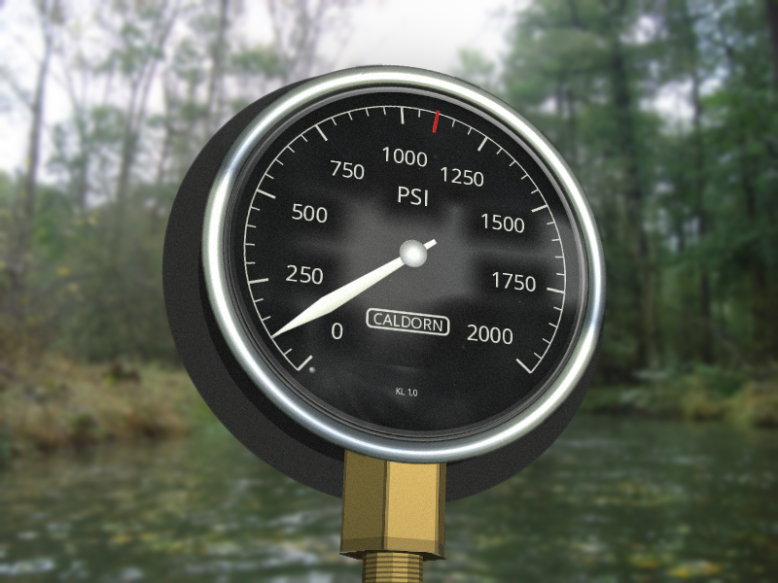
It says 100 psi
